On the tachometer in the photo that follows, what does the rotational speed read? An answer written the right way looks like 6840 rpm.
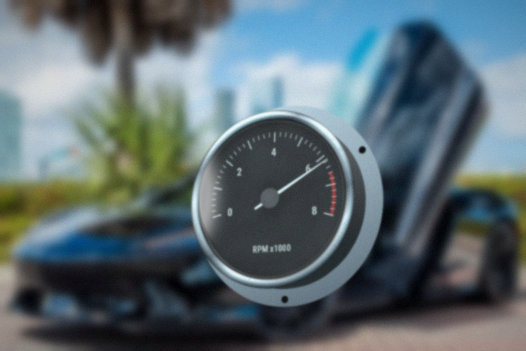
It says 6200 rpm
